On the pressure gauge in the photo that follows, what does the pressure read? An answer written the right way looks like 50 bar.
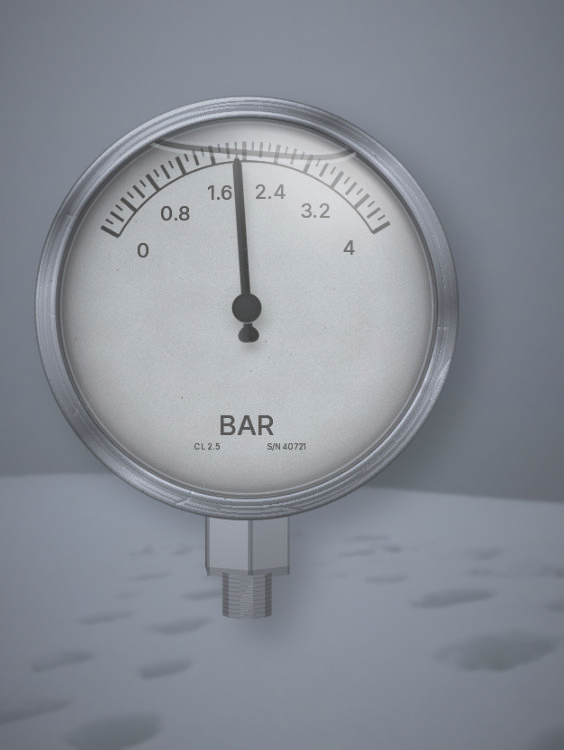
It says 1.9 bar
